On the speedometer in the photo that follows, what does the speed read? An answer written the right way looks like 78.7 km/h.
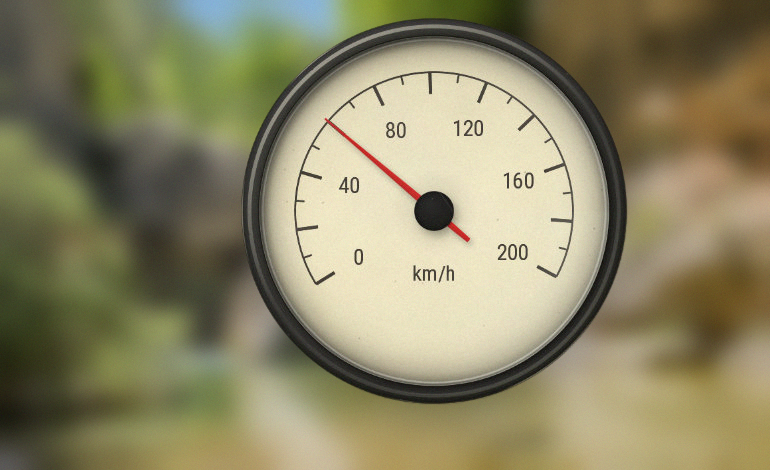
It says 60 km/h
